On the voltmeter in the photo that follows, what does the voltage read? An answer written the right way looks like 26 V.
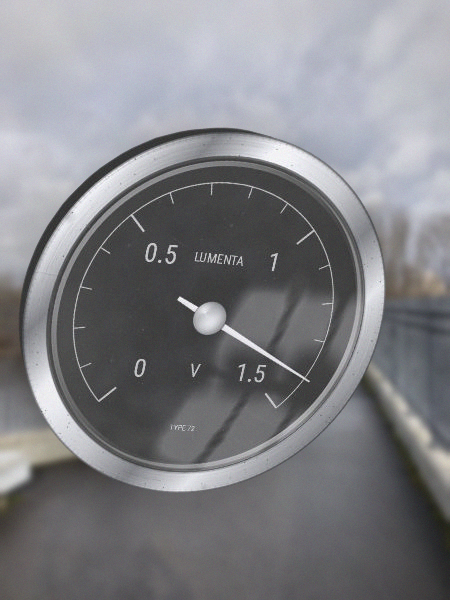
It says 1.4 V
